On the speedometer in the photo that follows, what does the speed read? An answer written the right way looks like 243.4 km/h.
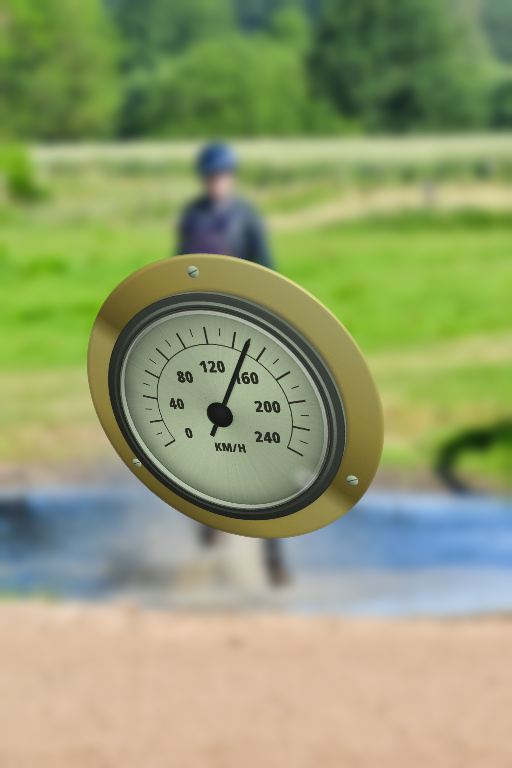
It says 150 km/h
